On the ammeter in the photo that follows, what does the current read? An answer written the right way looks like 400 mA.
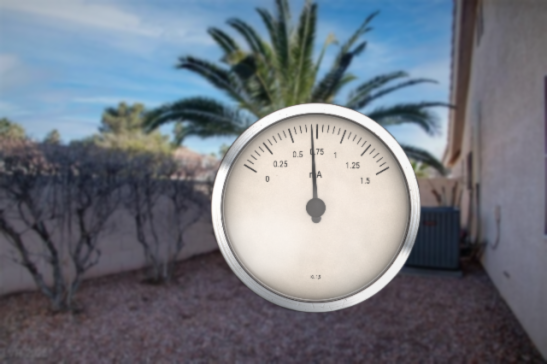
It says 0.7 mA
